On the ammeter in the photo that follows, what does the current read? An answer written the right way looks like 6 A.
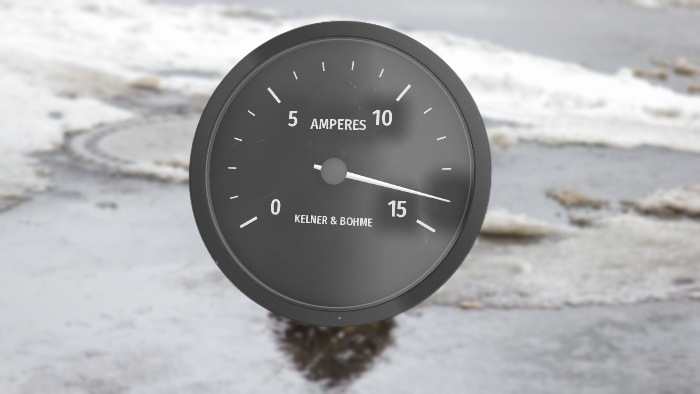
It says 14 A
